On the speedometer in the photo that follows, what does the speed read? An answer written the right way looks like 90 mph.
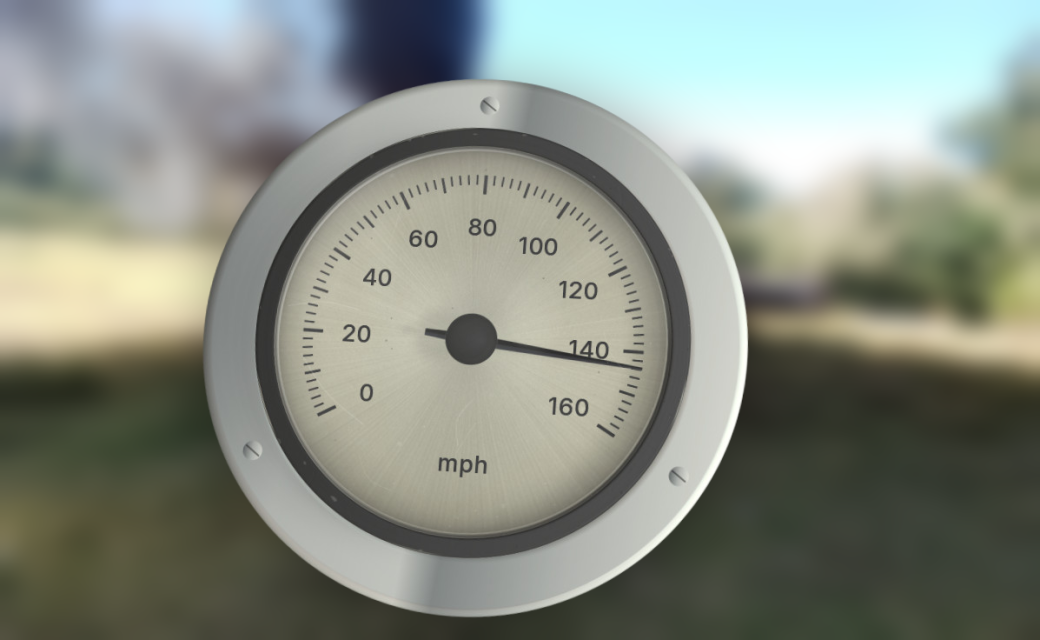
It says 144 mph
